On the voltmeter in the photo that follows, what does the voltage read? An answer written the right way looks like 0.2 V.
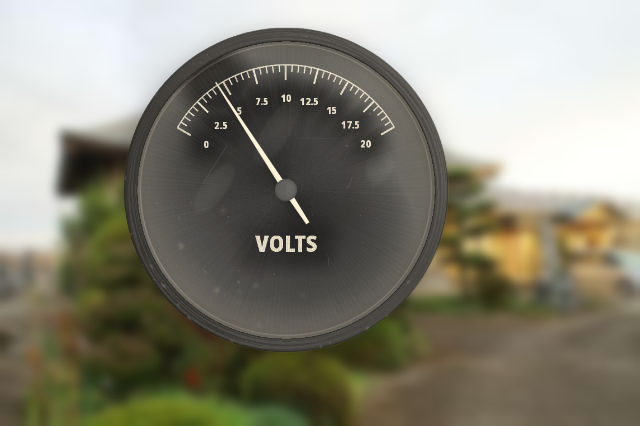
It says 4.5 V
